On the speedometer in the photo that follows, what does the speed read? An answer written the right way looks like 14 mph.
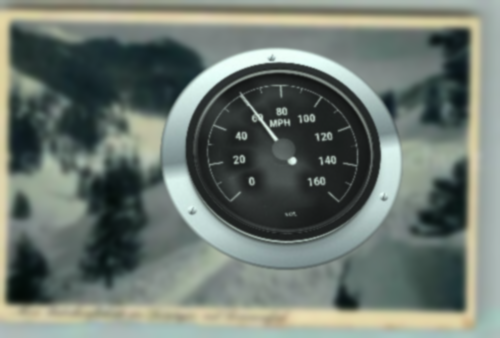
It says 60 mph
